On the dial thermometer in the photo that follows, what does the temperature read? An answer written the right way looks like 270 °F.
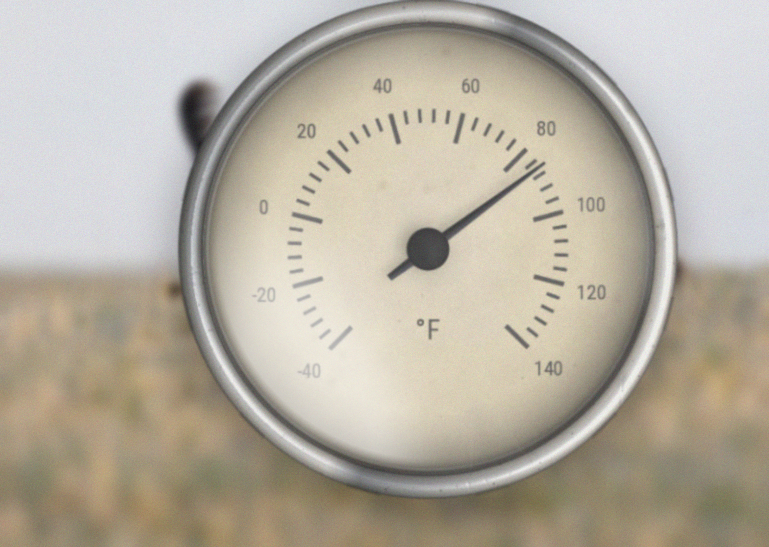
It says 86 °F
